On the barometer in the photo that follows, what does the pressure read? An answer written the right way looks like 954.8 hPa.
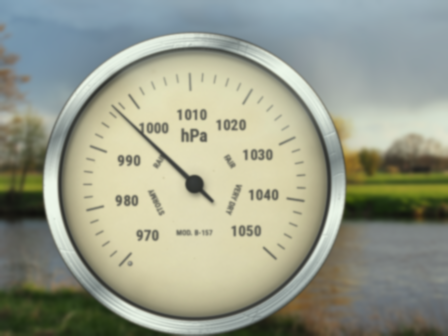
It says 997 hPa
